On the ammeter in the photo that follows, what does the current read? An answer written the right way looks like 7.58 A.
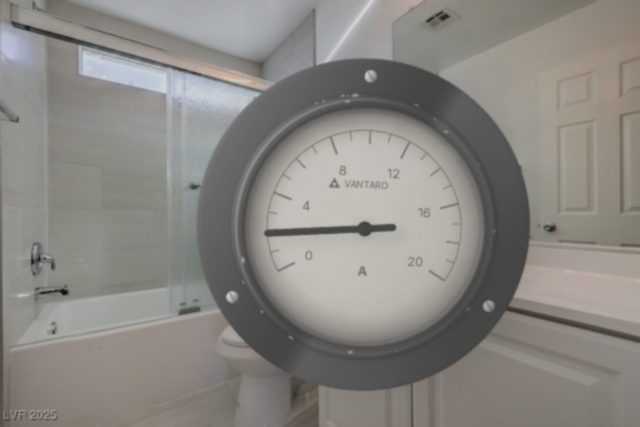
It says 2 A
